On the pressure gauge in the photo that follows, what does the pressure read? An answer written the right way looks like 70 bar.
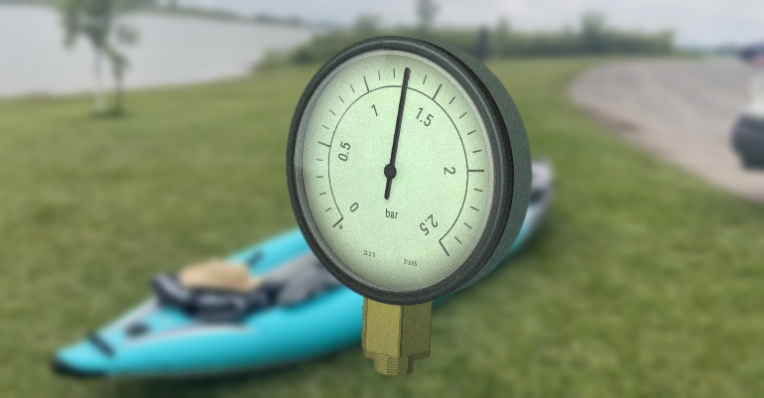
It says 1.3 bar
